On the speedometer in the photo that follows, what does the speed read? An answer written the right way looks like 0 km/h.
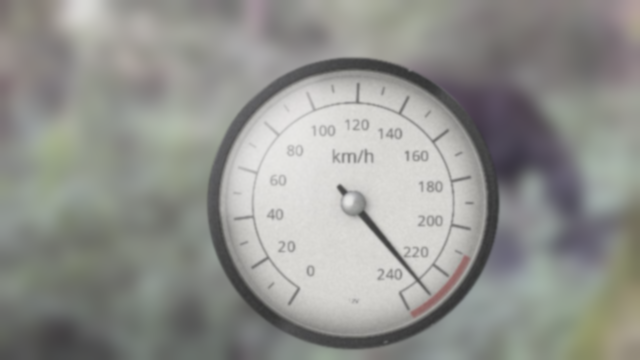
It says 230 km/h
